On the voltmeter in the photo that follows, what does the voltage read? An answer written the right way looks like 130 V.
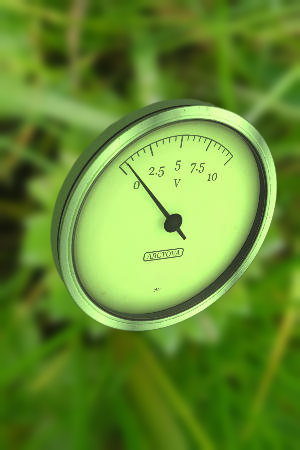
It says 0.5 V
